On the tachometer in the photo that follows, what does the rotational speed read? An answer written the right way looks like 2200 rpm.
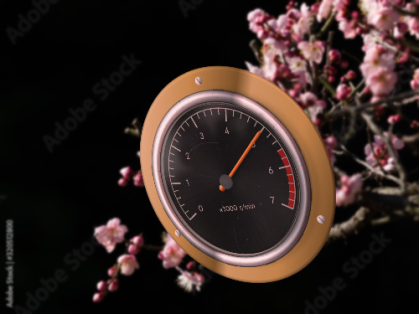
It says 5000 rpm
